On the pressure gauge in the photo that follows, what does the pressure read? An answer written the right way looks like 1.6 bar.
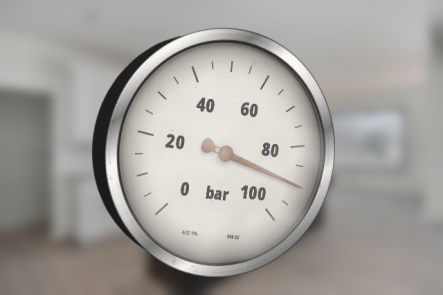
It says 90 bar
